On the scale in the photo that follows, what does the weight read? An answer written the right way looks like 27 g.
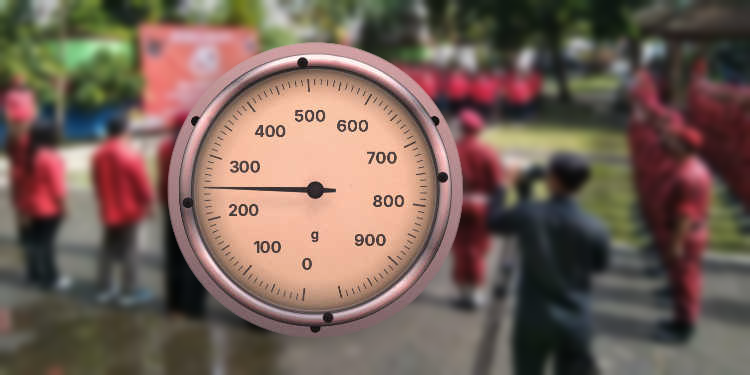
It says 250 g
